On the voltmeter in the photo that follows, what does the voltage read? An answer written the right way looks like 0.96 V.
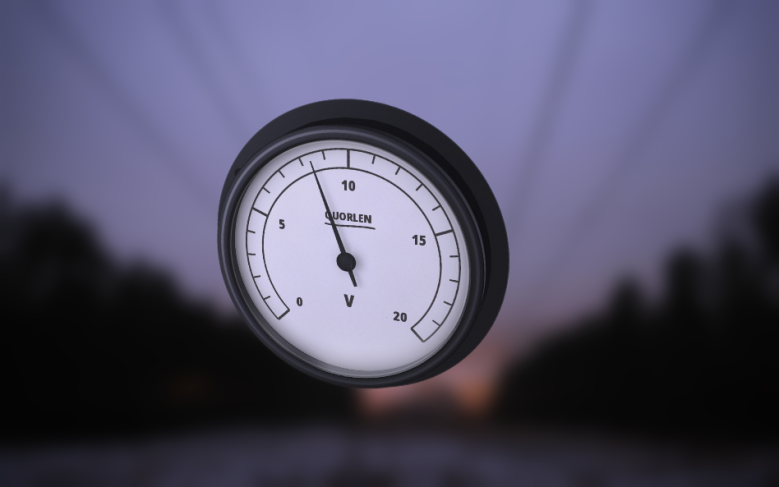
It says 8.5 V
